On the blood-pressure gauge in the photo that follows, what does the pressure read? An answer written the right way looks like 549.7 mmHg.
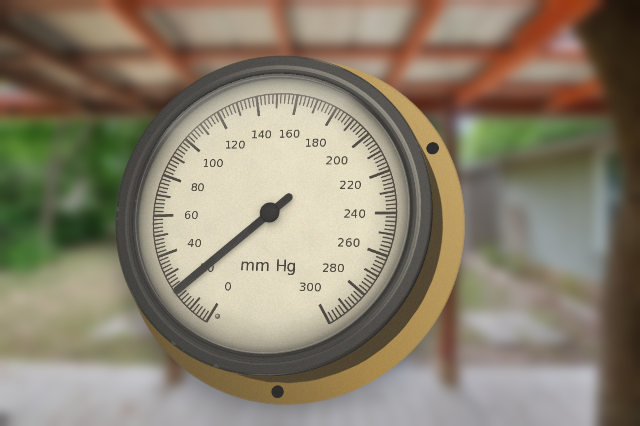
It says 20 mmHg
